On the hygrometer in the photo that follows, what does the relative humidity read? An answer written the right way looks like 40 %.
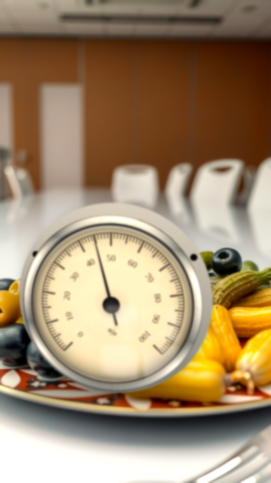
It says 45 %
